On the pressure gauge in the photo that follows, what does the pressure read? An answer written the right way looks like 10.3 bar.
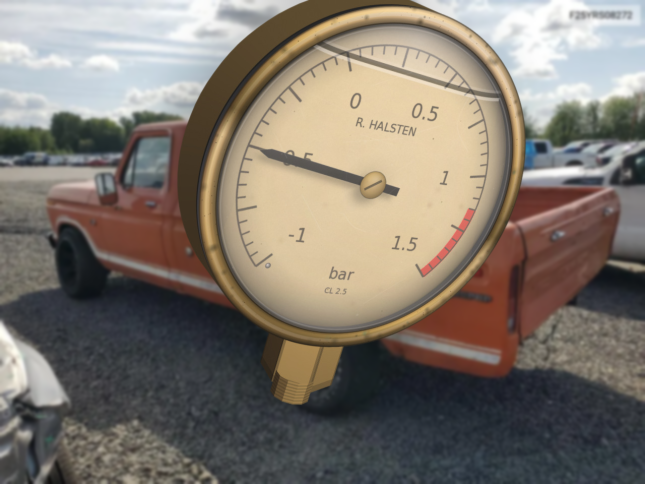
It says -0.5 bar
